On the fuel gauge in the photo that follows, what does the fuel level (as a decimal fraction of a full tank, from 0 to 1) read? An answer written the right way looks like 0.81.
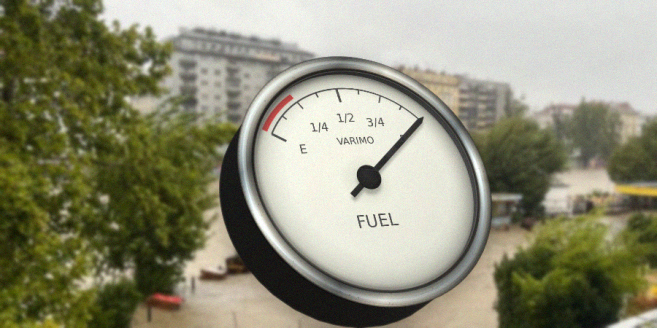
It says 1
